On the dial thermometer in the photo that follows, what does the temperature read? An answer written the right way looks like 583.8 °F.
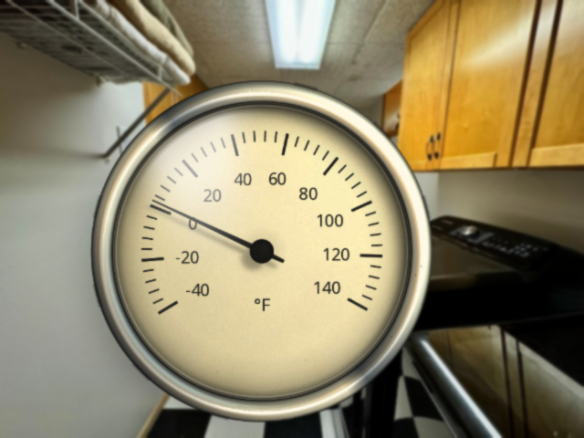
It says 2 °F
